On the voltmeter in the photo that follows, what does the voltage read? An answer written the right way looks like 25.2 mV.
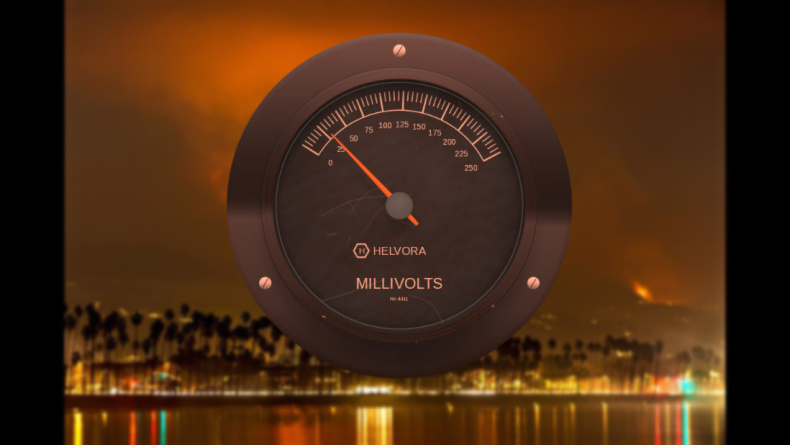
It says 30 mV
